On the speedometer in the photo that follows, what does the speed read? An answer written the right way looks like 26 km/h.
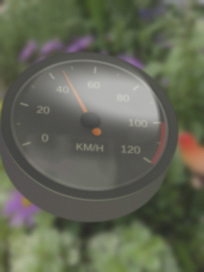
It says 45 km/h
